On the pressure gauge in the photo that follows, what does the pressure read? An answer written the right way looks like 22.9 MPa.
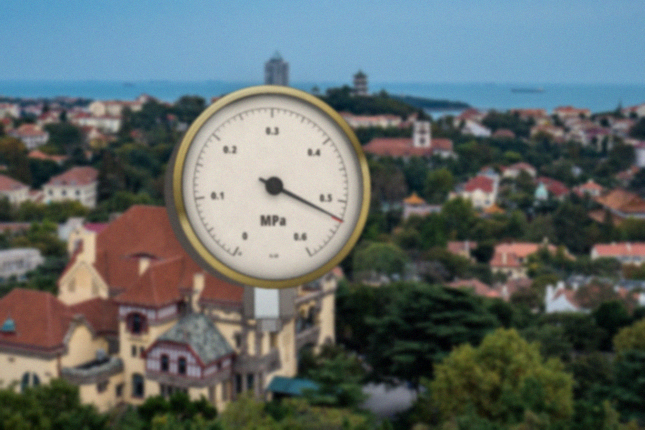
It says 0.53 MPa
